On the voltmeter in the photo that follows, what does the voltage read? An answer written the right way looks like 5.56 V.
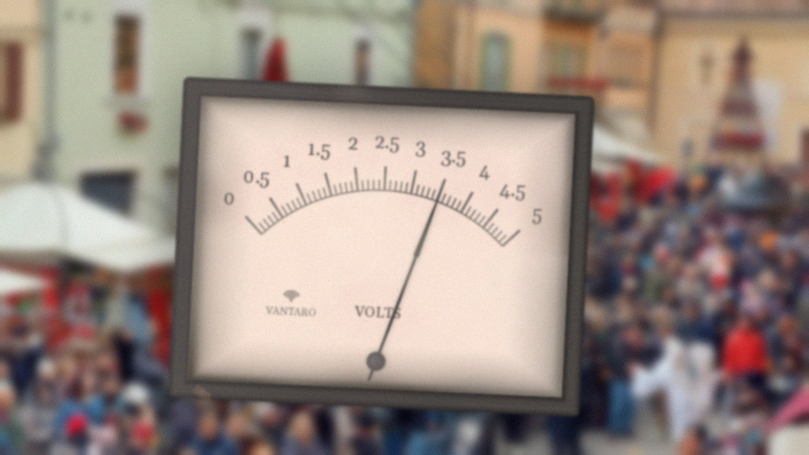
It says 3.5 V
